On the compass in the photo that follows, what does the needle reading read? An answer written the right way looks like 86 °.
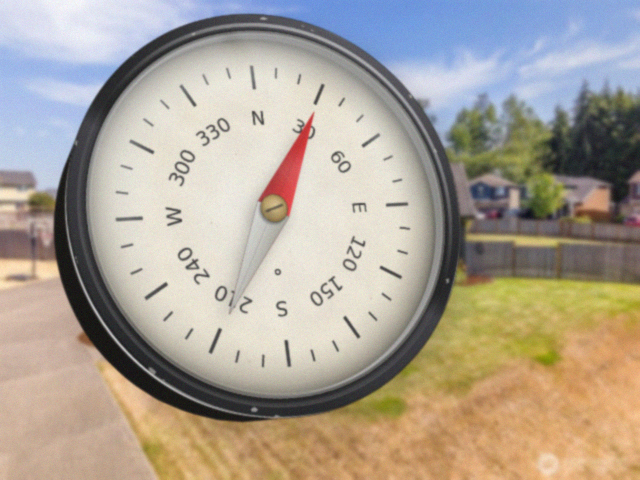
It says 30 °
